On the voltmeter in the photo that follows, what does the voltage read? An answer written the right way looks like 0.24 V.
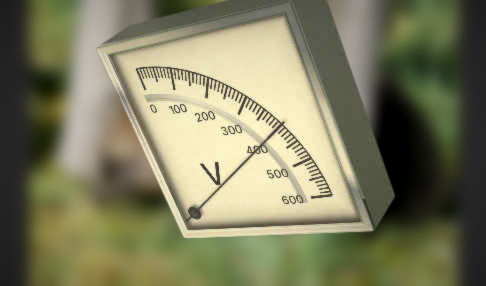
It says 400 V
